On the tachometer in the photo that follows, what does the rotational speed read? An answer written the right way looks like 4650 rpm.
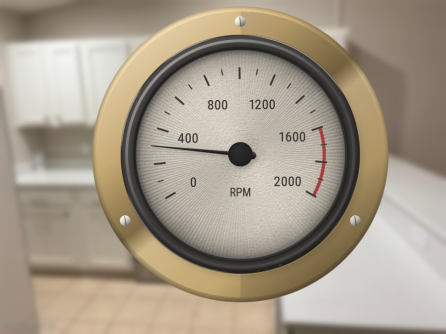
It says 300 rpm
